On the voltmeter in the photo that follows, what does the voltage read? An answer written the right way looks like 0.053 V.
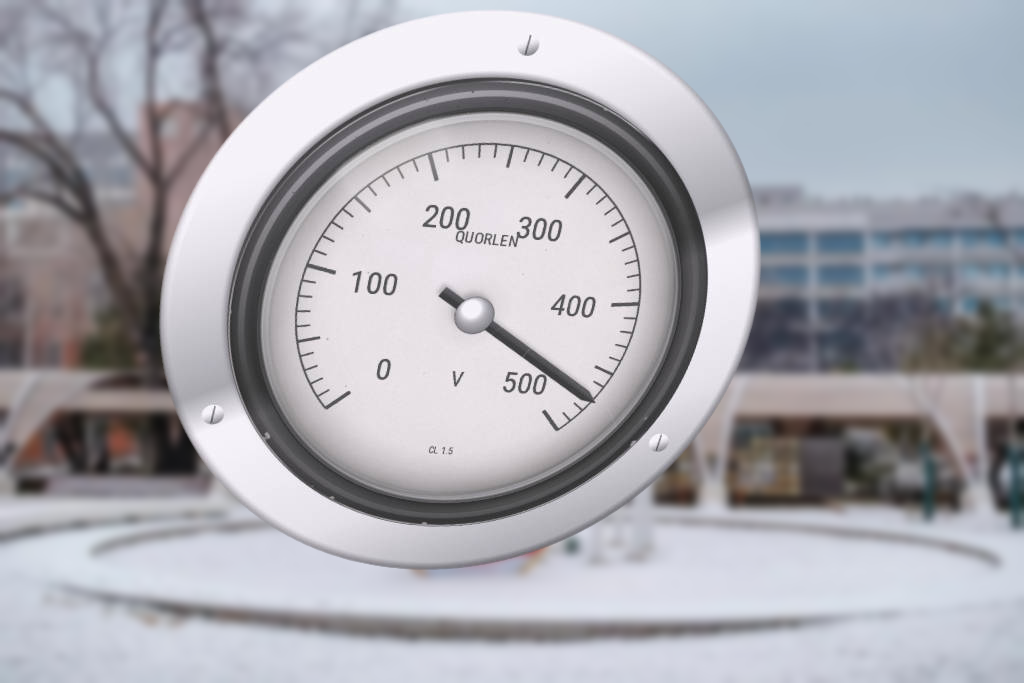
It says 470 V
